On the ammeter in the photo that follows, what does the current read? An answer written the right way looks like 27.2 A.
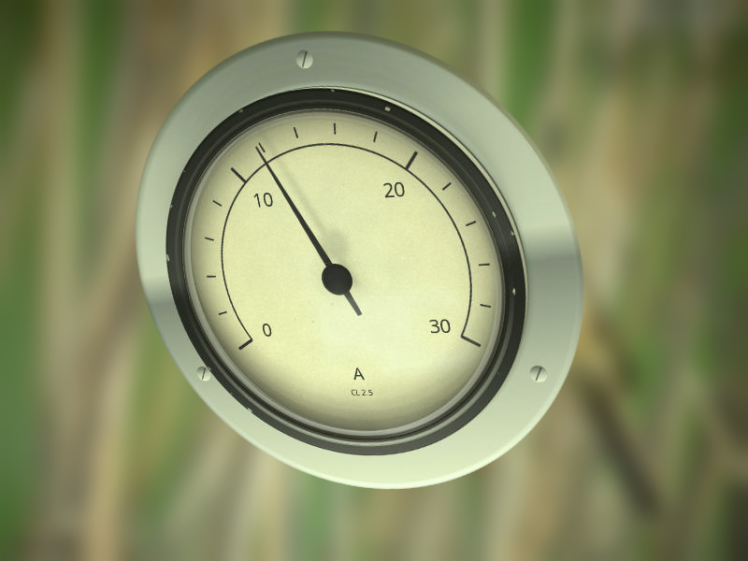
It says 12 A
